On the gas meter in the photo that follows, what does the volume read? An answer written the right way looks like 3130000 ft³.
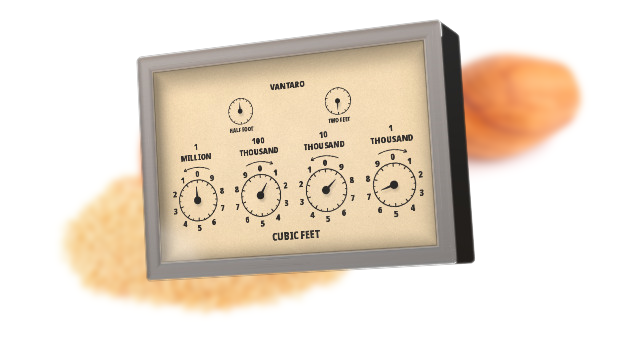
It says 8700 ft³
